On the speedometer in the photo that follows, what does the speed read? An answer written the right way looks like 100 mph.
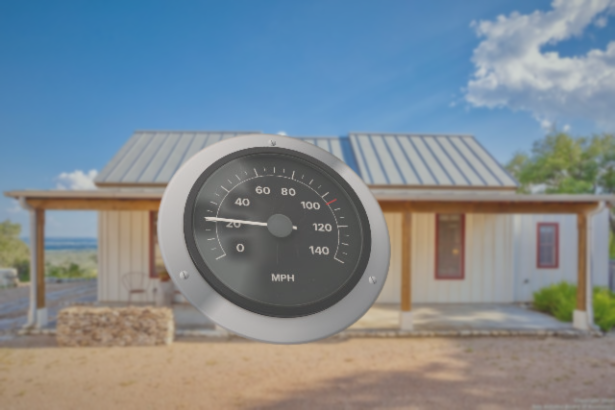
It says 20 mph
